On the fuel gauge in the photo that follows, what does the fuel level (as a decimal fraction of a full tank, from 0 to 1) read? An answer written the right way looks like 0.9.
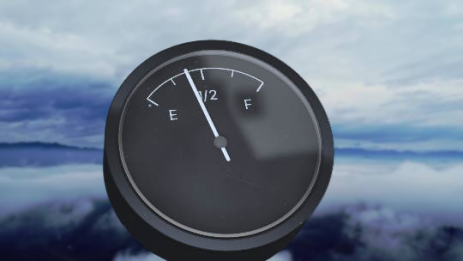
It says 0.375
